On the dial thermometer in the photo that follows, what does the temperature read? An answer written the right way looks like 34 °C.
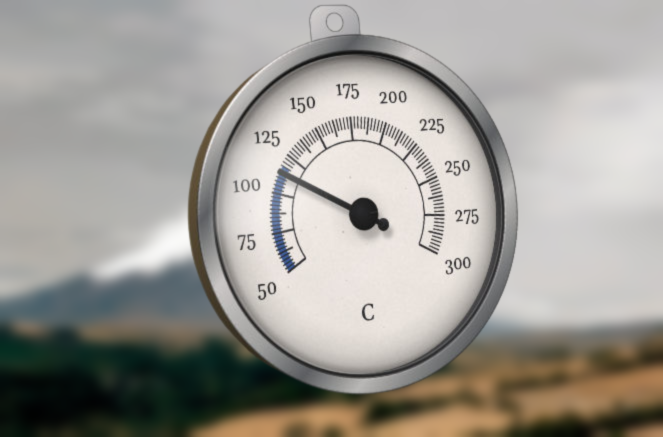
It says 112.5 °C
